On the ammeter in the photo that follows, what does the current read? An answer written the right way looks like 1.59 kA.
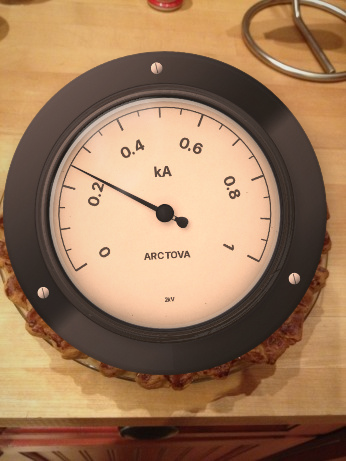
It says 0.25 kA
